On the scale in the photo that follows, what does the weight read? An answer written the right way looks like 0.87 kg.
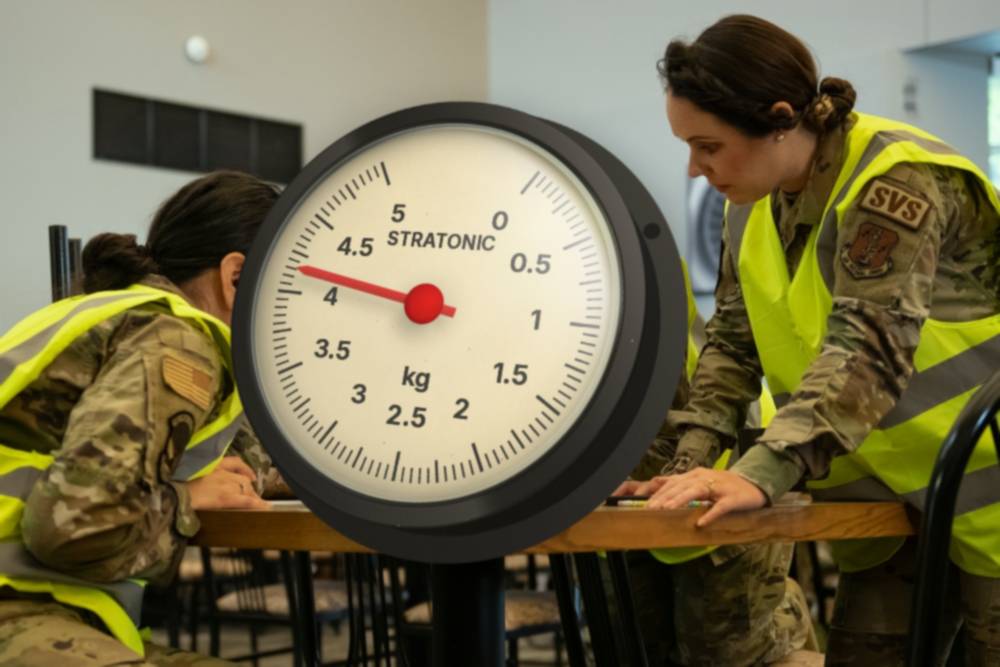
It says 4.15 kg
